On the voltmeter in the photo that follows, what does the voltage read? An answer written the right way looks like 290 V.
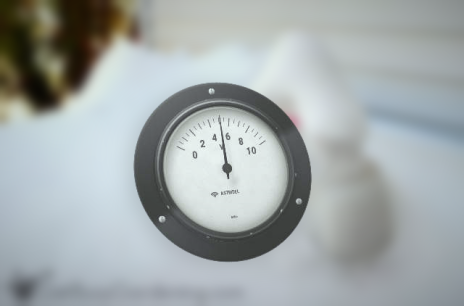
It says 5 V
